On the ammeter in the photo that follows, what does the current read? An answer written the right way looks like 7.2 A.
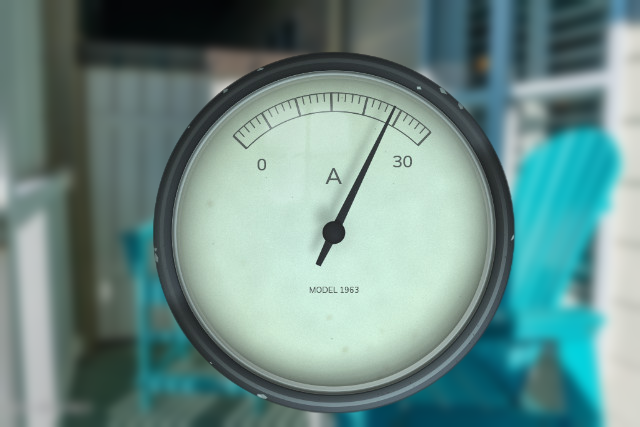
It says 24 A
